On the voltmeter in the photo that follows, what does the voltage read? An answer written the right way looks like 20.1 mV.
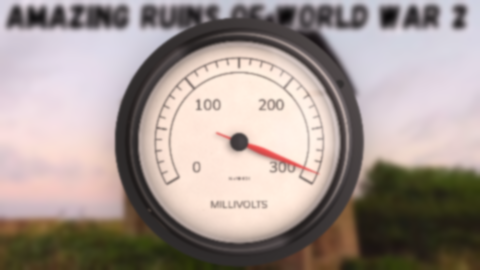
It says 290 mV
